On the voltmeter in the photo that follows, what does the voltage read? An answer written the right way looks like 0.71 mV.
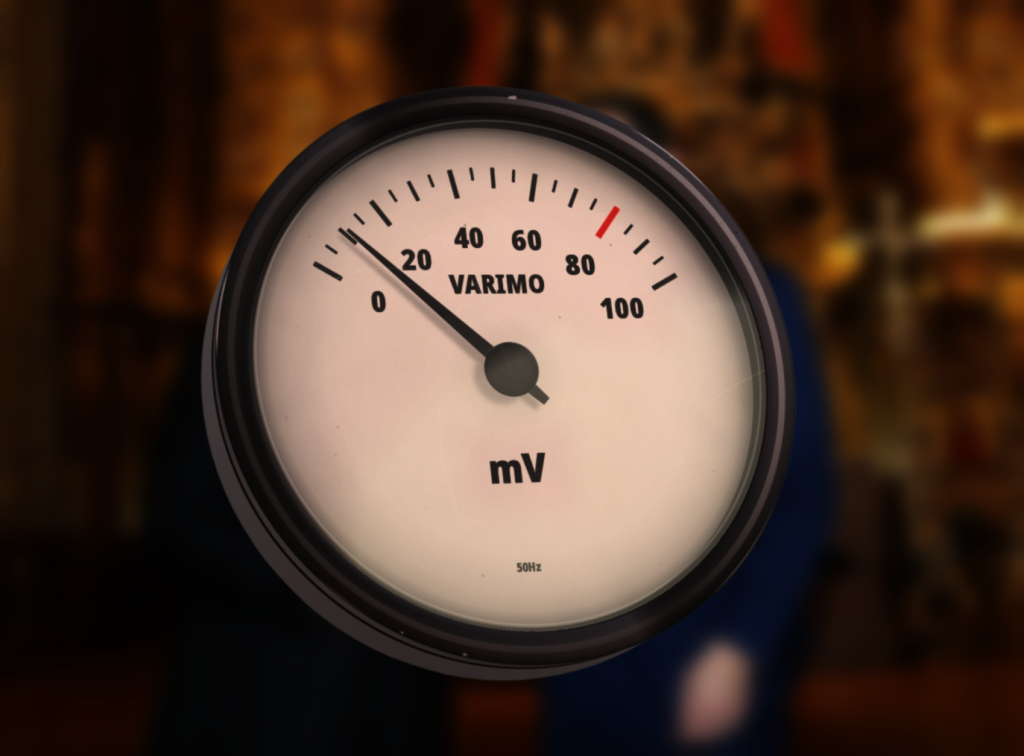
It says 10 mV
